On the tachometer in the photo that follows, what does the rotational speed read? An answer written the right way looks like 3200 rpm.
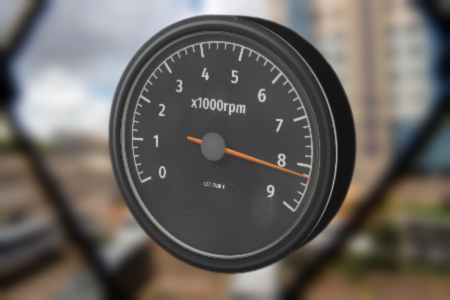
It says 8200 rpm
